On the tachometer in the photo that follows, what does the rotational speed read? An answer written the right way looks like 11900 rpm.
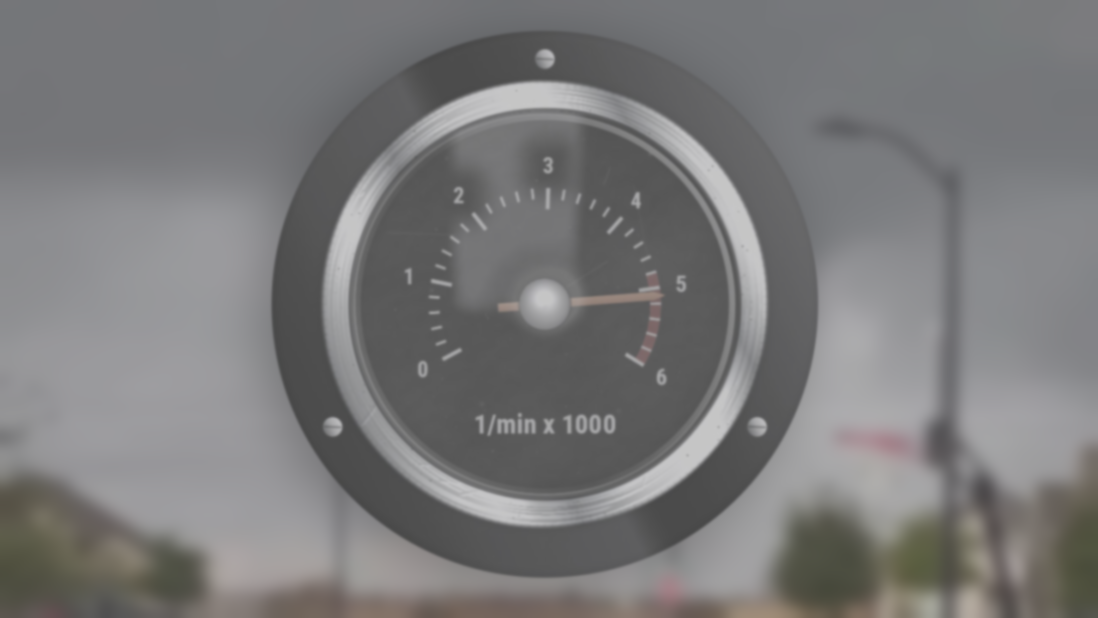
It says 5100 rpm
